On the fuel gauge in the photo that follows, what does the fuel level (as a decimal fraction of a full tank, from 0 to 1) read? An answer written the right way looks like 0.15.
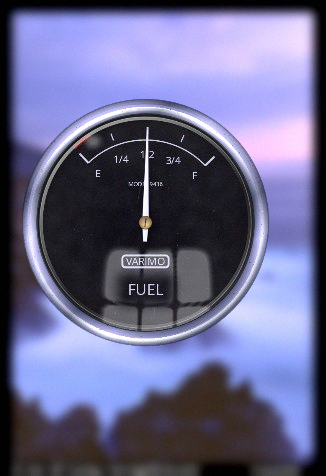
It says 0.5
